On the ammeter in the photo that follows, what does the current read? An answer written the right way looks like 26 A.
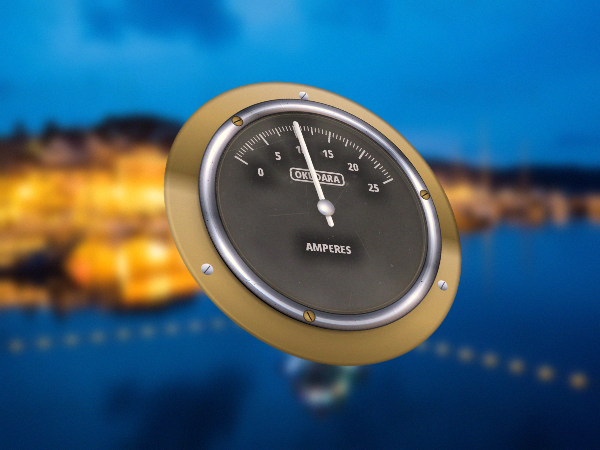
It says 10 A
